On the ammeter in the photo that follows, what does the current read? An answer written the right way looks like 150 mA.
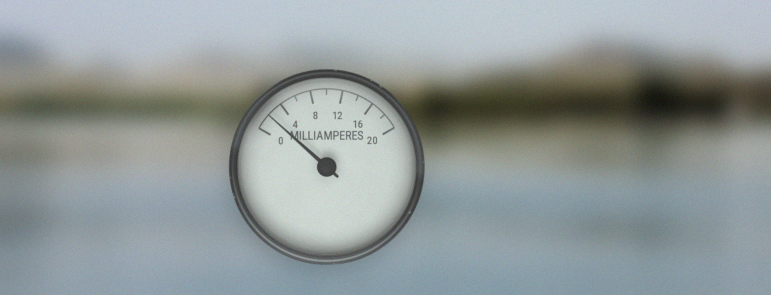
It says 2 mA
